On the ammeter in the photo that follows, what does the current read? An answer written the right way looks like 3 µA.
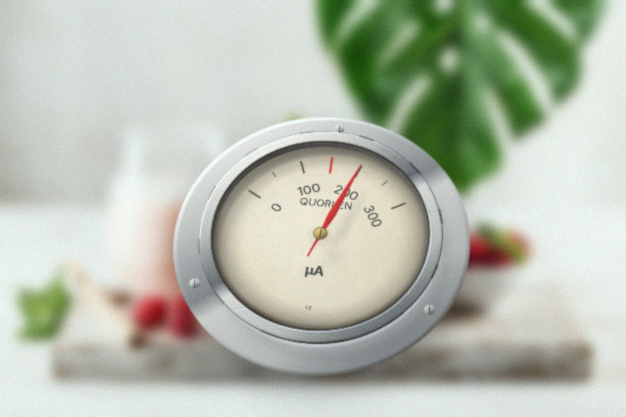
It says 200 µA
